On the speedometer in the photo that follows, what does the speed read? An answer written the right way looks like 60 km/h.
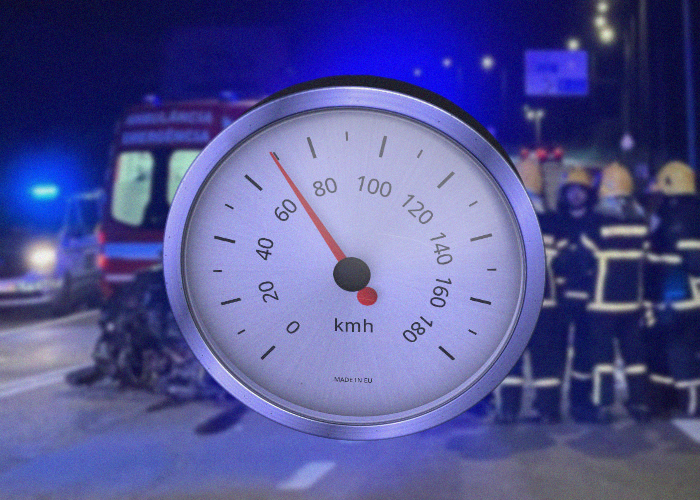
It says 70 km/h
